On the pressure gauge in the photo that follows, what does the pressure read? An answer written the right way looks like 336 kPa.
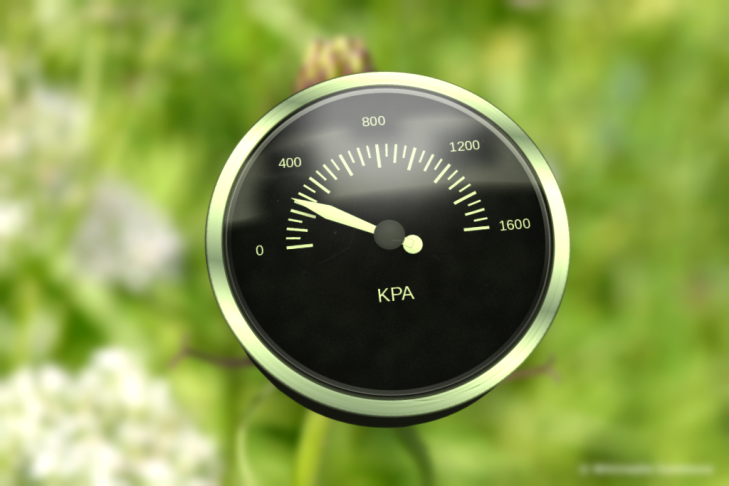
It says 250 kPa
